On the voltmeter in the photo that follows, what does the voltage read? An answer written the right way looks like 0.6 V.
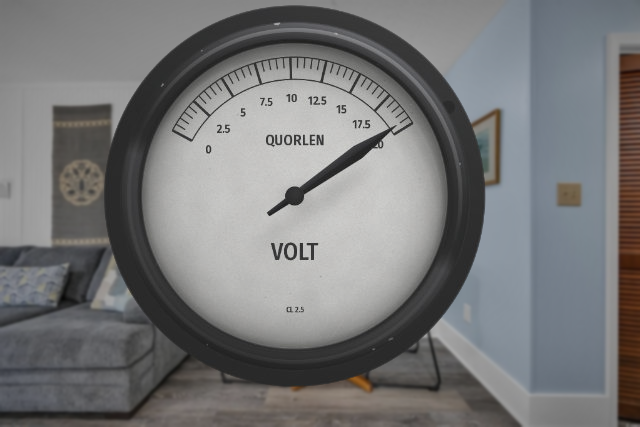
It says 19.5 V
